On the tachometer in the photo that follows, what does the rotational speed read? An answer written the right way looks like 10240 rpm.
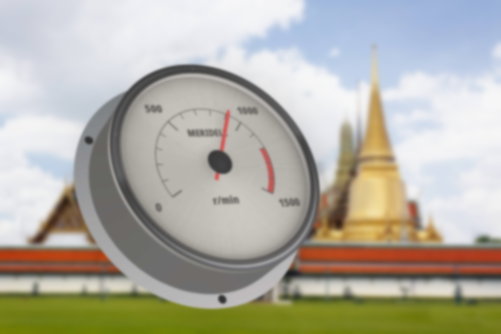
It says 900 rpm
